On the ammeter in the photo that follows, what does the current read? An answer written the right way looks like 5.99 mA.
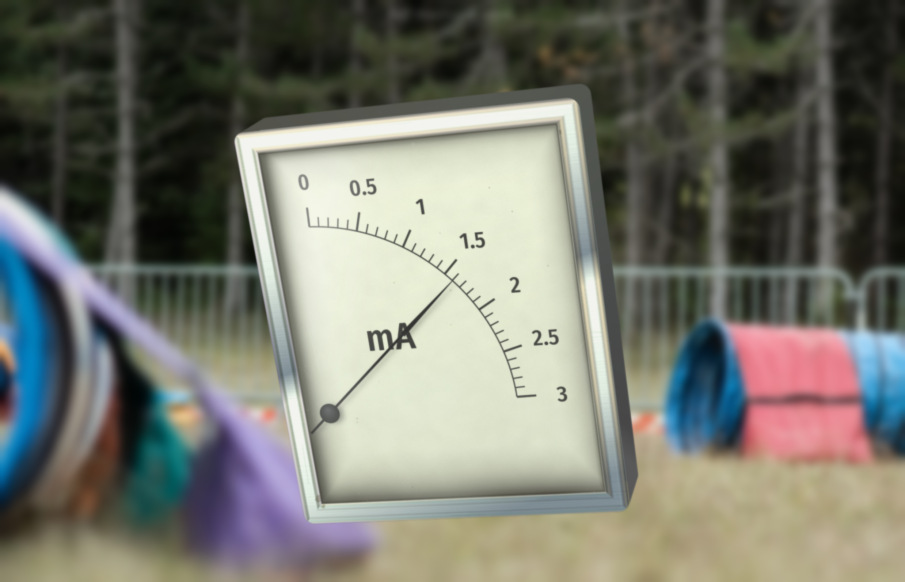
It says 1.6 mA
